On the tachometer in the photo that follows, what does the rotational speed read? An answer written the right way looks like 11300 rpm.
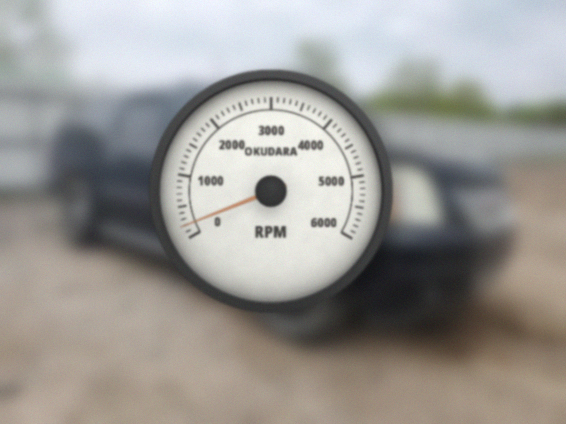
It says 200 rpm
